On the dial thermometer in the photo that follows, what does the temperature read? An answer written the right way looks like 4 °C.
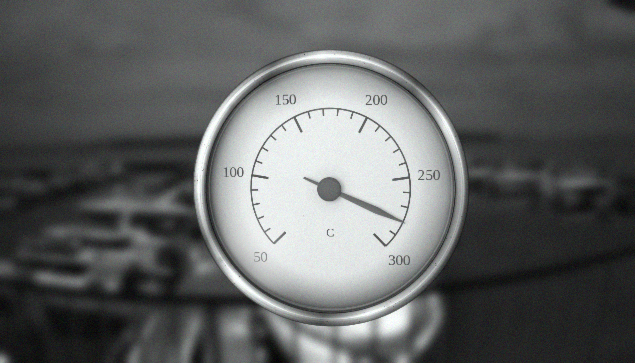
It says 280 °C
